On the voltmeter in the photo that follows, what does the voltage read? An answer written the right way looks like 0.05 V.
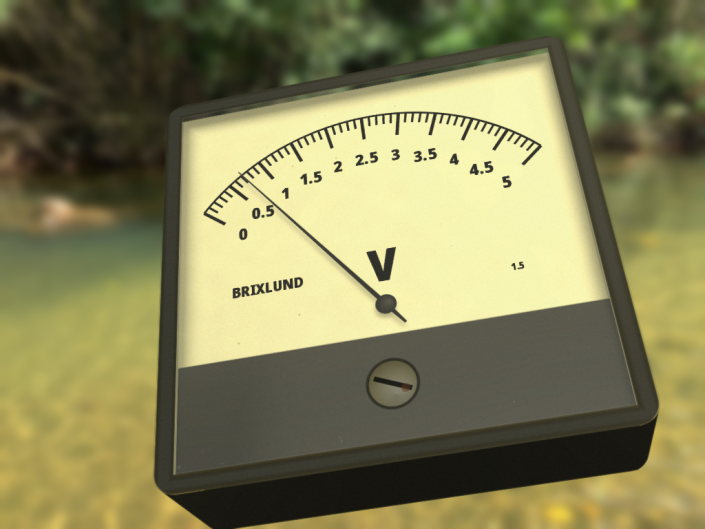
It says 0.7 V
